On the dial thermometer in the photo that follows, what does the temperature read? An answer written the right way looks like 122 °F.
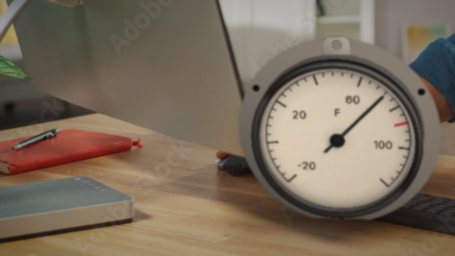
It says 72 °F
